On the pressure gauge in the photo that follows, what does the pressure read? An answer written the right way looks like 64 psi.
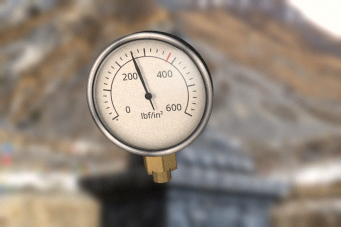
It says 260 psi
